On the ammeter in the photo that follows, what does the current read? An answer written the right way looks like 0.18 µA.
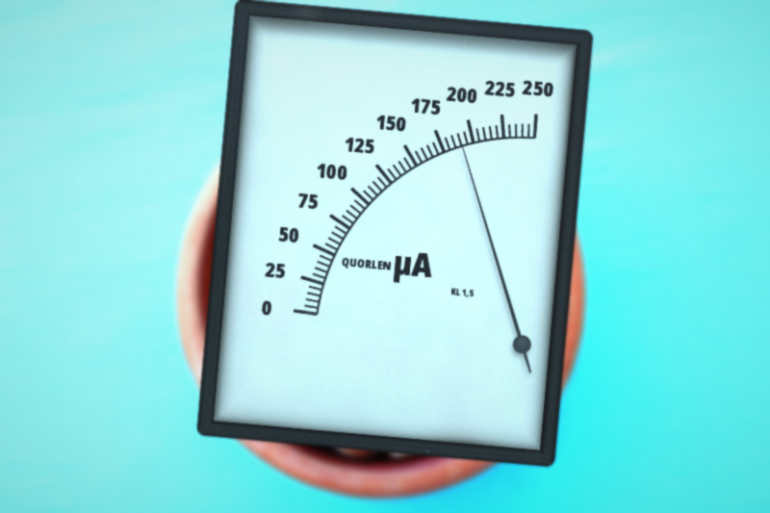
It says 190 µA
